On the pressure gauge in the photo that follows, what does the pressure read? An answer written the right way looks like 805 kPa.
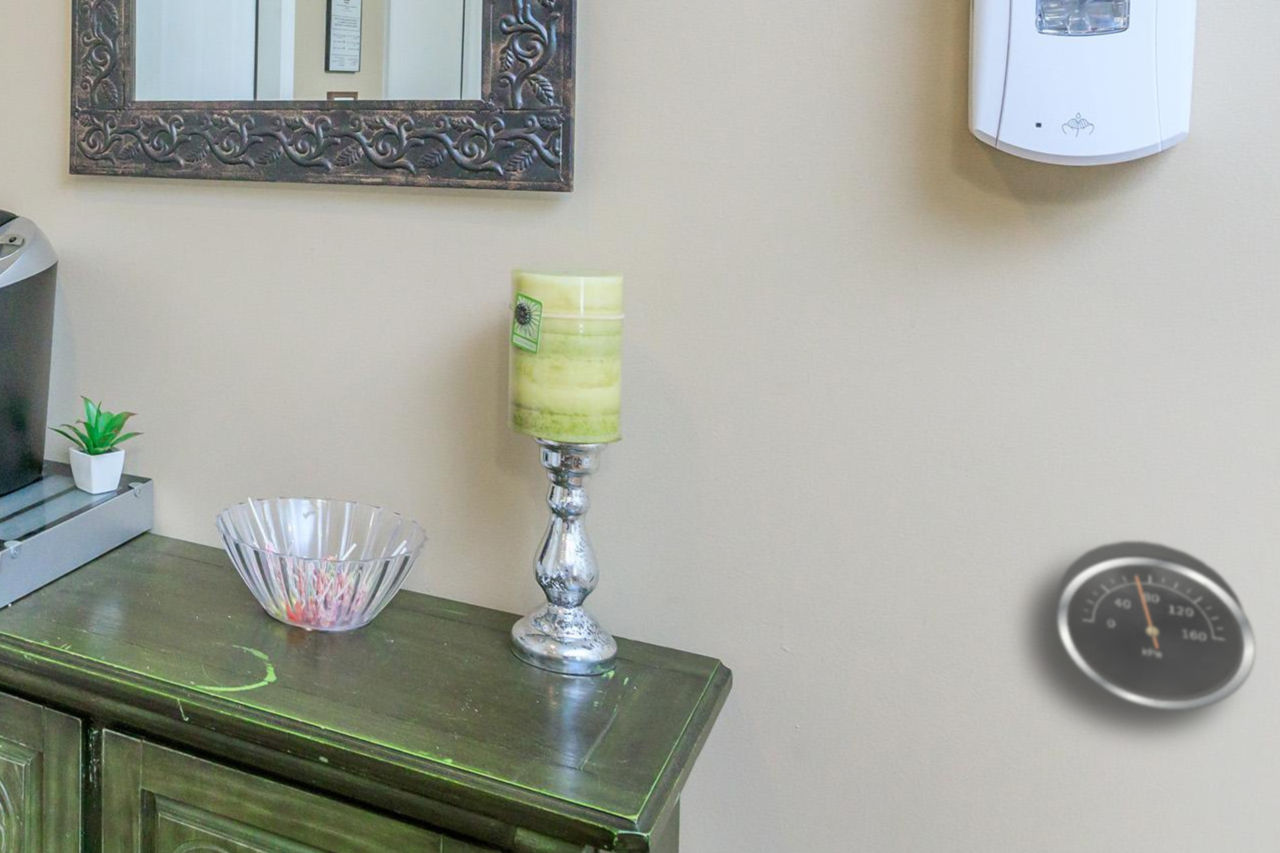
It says 70 kPa
